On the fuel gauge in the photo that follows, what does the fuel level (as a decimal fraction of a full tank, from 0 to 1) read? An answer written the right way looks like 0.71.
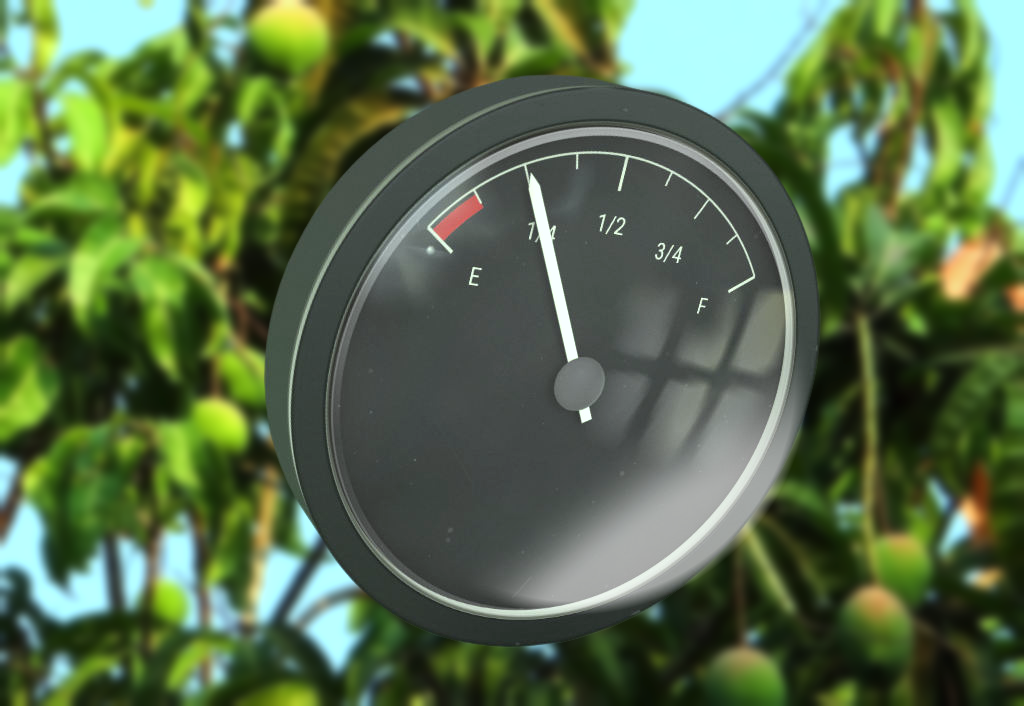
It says 0.25
